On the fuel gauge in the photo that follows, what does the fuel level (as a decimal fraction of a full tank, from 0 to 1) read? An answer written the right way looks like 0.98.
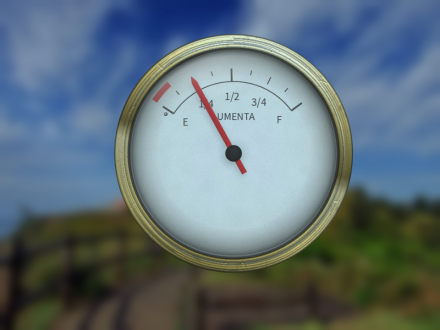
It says 0.25
